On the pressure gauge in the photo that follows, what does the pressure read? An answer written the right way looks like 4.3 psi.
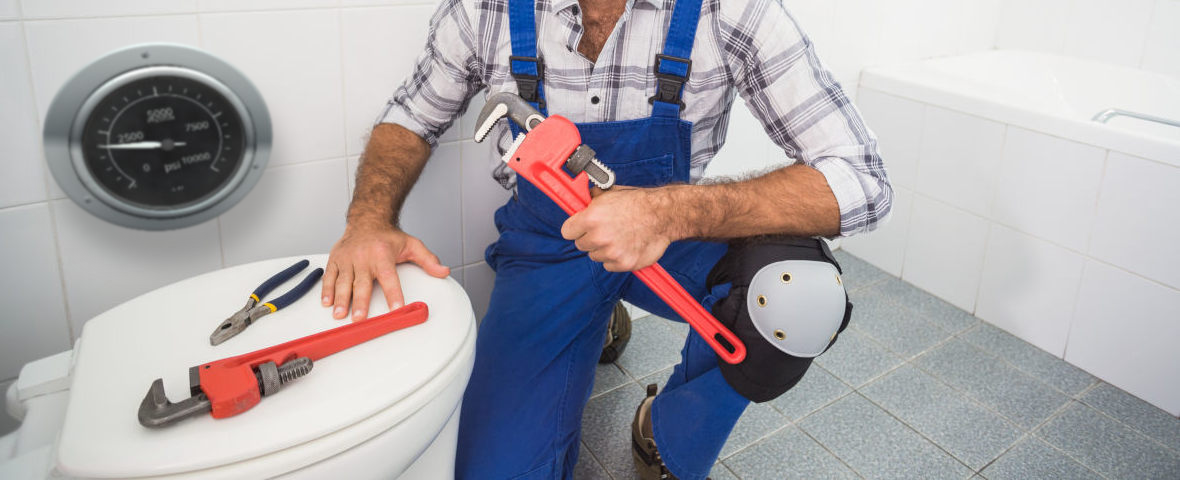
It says 2000 psi
